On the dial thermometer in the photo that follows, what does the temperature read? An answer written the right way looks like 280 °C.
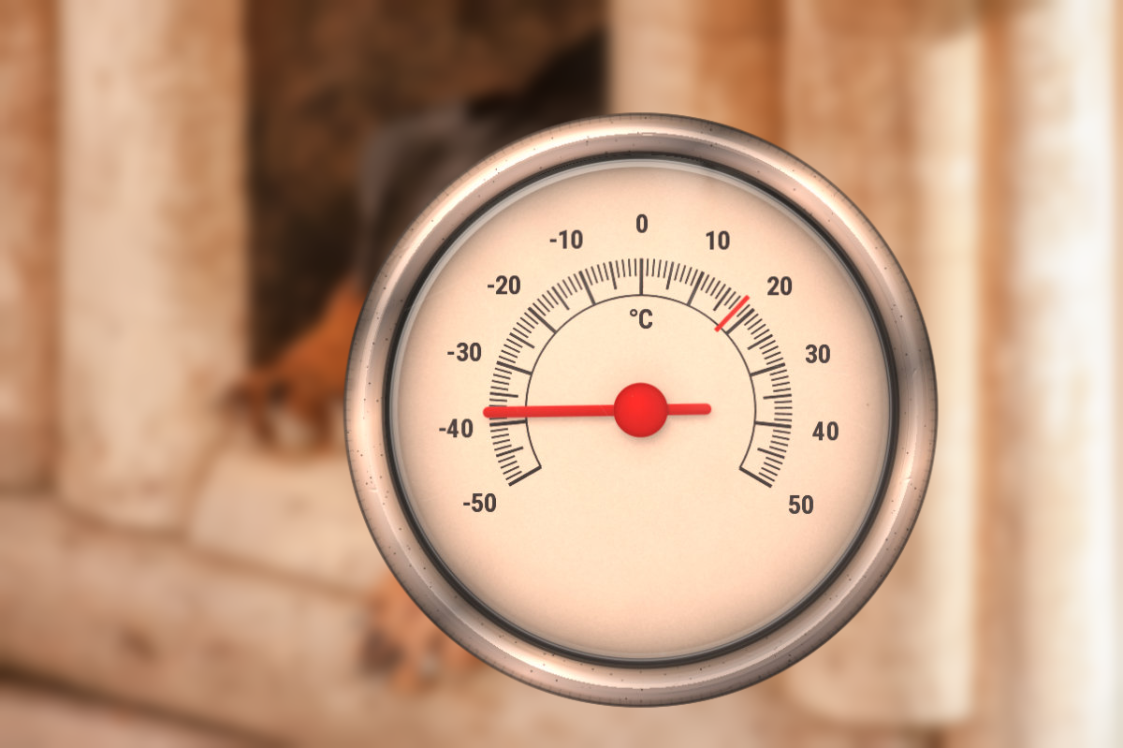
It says -38 °C
